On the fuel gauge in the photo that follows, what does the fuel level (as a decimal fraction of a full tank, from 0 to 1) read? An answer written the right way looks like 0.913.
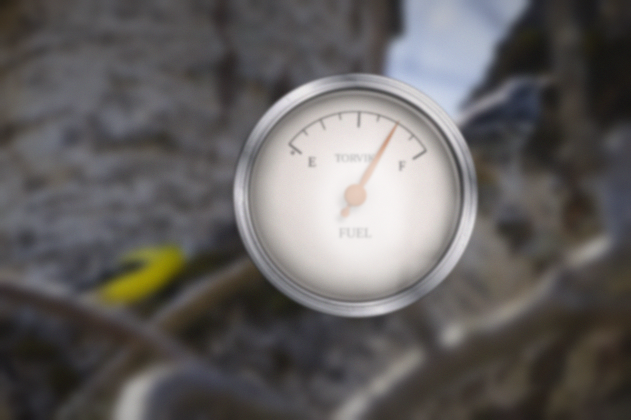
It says 0.75
